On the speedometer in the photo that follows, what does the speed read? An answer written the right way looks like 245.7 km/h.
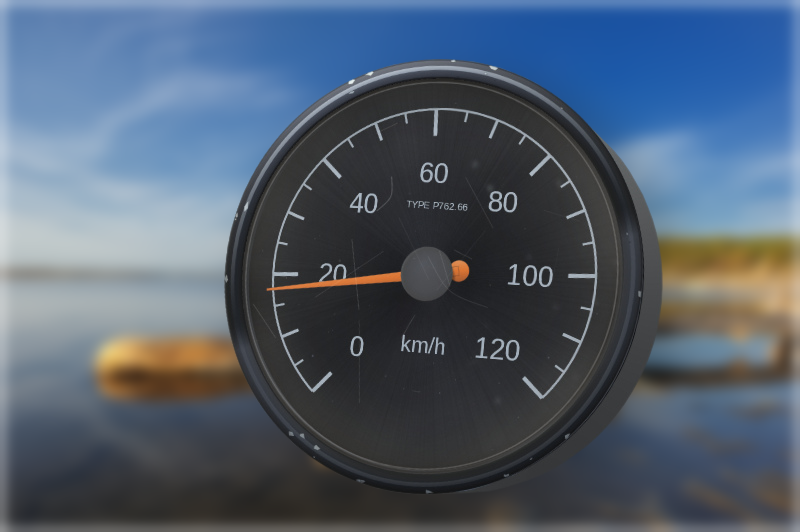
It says 17.5 km/h
